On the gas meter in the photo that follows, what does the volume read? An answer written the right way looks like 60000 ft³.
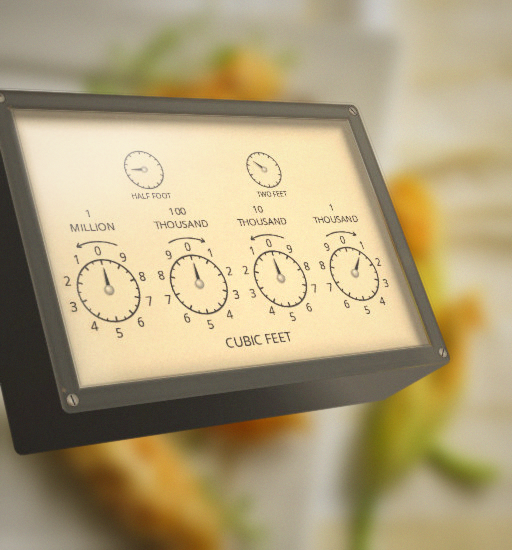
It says 100 ft³
